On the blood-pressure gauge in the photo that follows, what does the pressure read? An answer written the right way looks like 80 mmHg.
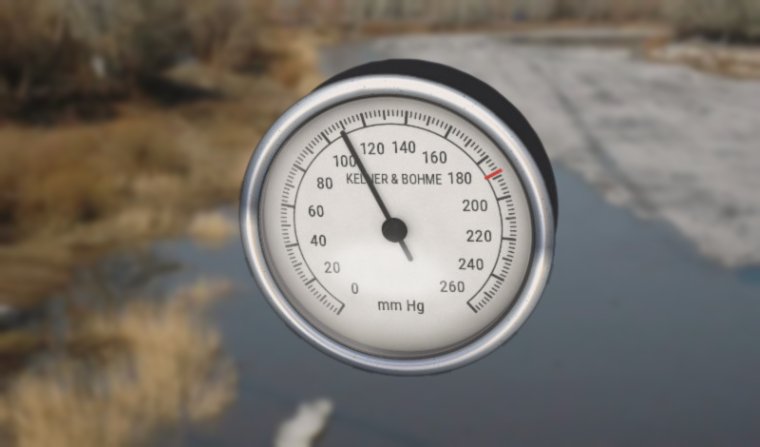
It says 110 mmHg
